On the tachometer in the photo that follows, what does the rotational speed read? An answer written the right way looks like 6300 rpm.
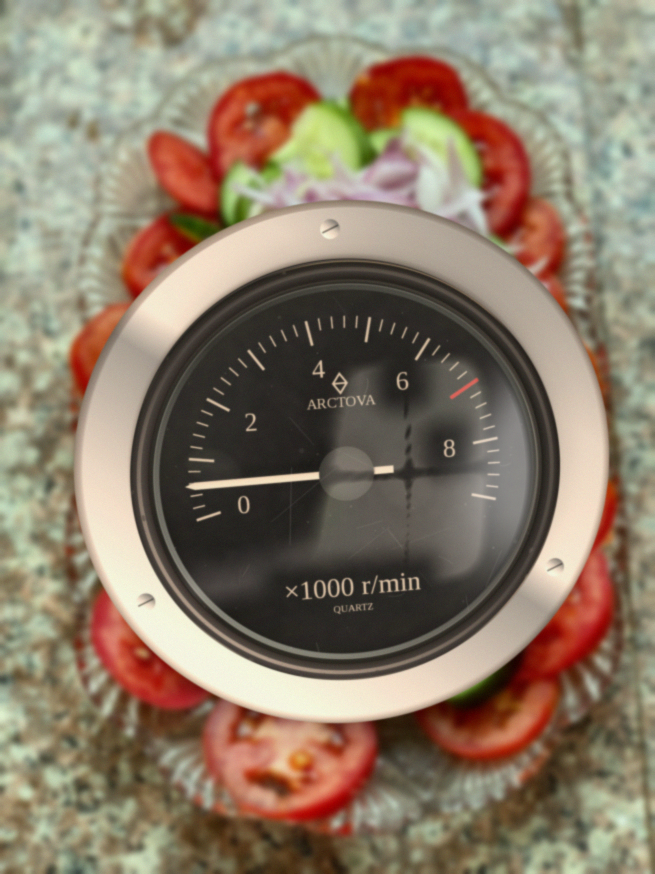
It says 600 rpm
